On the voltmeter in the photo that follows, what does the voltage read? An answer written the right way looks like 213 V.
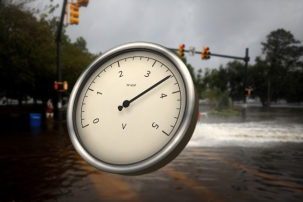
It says 3.6 V
